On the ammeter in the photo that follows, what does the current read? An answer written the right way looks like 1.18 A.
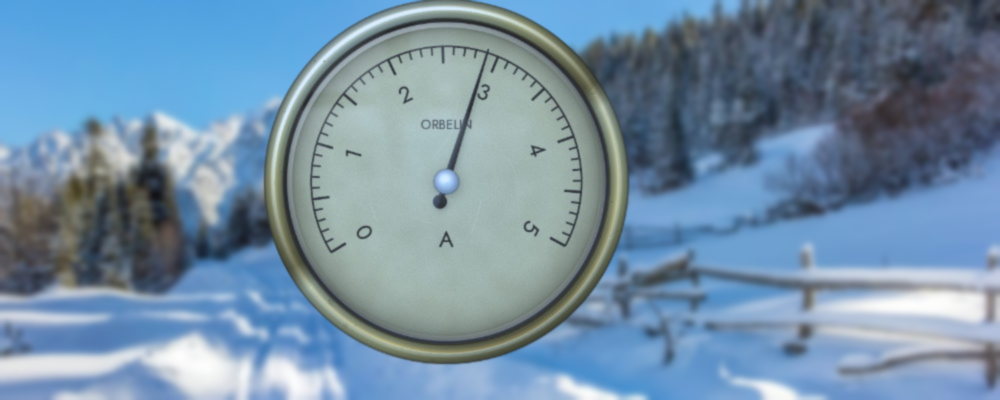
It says 2.9 A
